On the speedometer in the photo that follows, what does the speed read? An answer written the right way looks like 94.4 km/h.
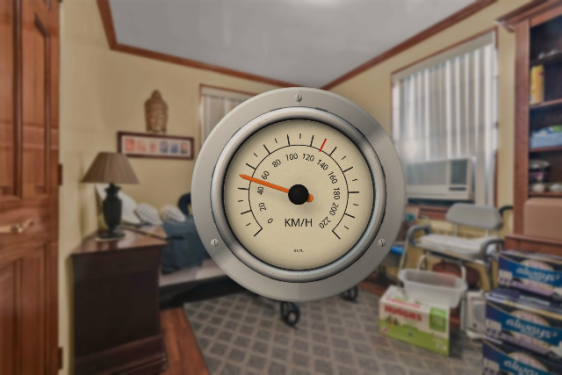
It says 50 km/h
